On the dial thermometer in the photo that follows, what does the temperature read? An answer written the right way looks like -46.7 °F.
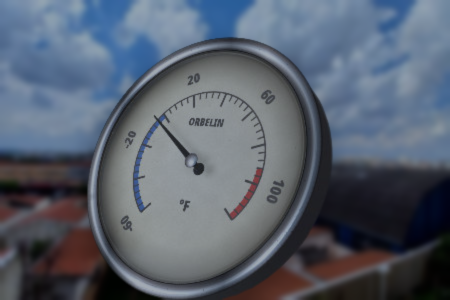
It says -4 °F
